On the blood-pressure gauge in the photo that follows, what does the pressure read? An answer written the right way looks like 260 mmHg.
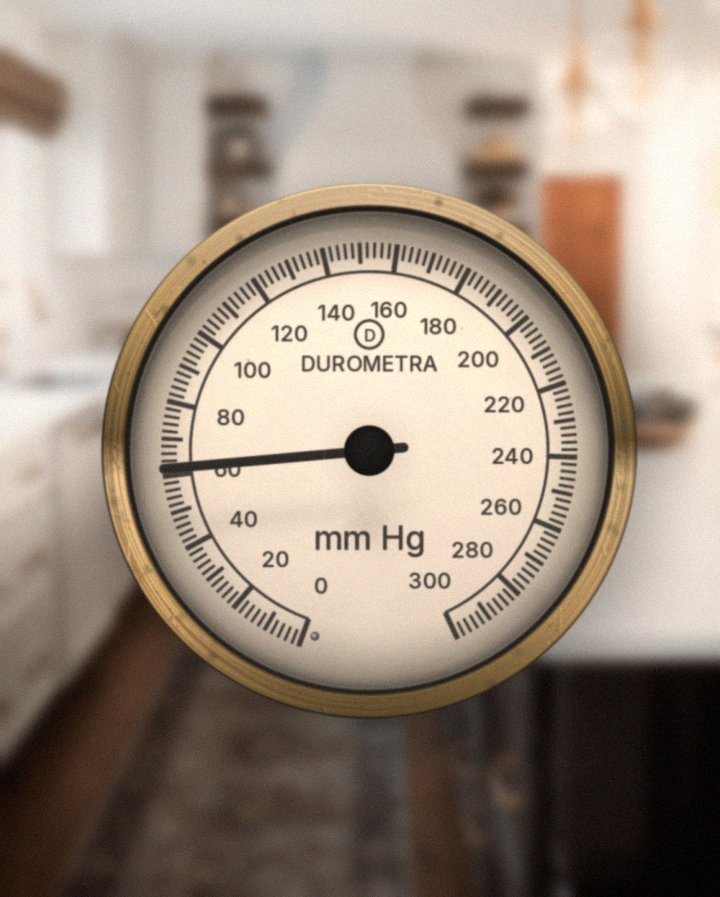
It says 62 mmHg
